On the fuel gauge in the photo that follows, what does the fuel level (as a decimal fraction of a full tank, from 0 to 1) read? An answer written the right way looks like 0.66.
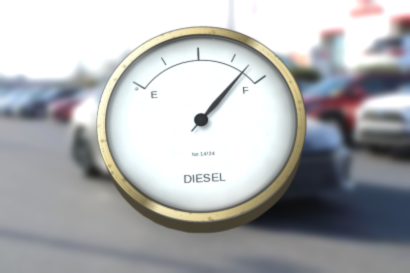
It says 0.875
